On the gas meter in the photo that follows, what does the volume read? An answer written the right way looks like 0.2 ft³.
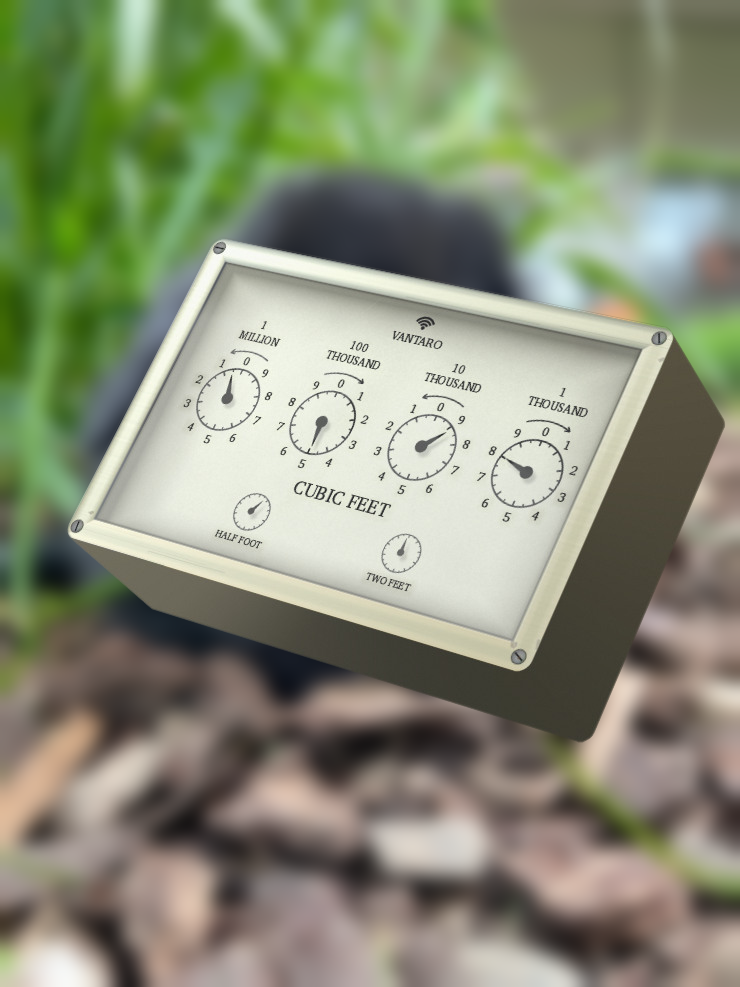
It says 48800 ft³
